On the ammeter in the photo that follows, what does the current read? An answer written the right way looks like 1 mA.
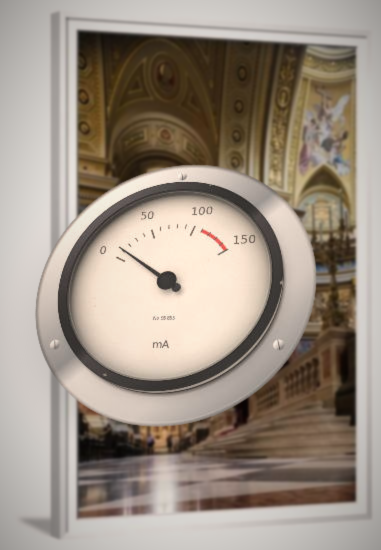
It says 10 mA
